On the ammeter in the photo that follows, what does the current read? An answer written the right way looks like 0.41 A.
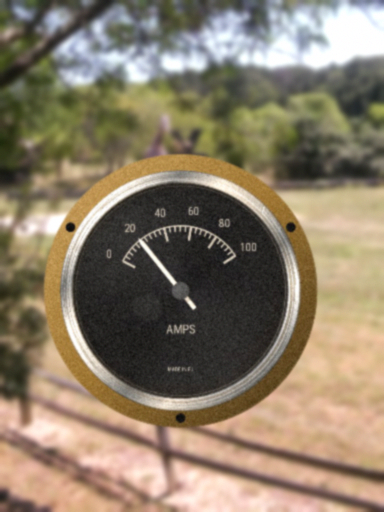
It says 20 A
